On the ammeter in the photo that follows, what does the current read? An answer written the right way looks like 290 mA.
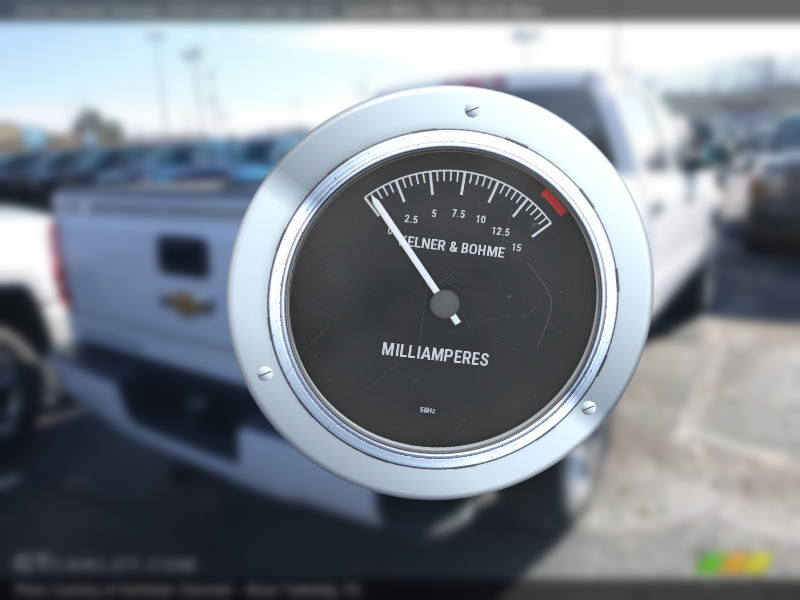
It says 0.5 mA
